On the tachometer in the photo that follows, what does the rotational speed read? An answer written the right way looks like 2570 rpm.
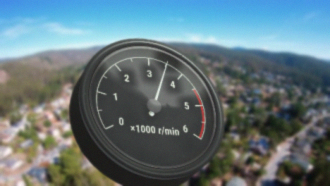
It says 3500 rpm
